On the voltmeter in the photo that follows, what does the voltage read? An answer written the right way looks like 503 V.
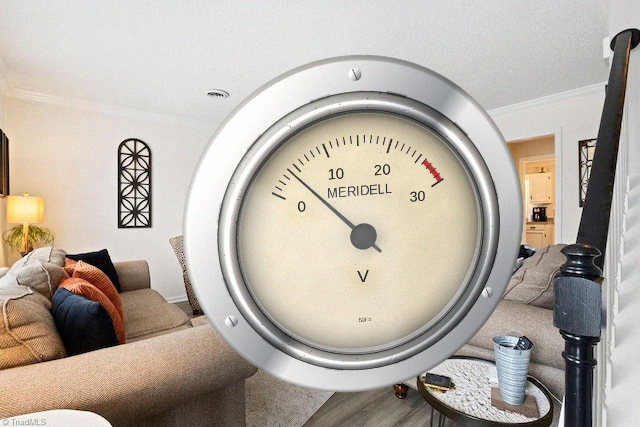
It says 4 V
